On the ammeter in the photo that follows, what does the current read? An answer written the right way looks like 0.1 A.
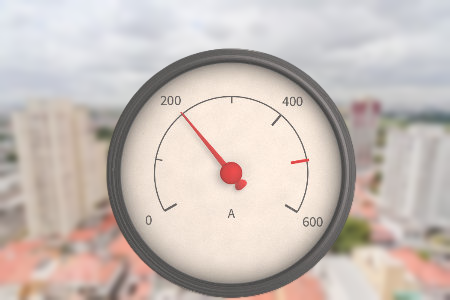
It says 200 A
